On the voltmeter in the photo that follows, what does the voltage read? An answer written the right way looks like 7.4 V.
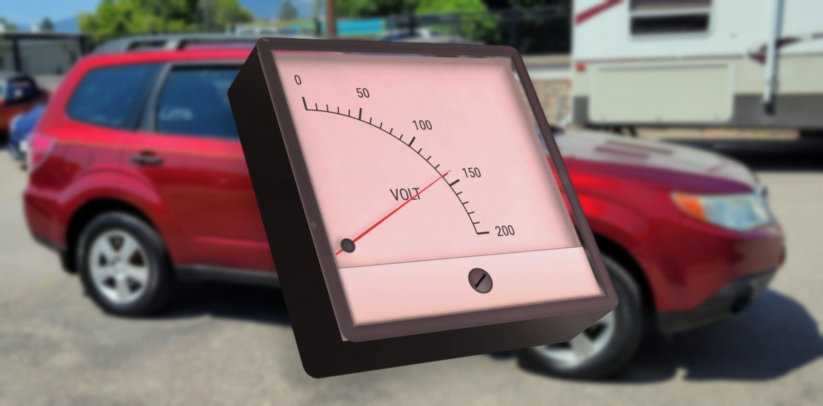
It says 140 V
